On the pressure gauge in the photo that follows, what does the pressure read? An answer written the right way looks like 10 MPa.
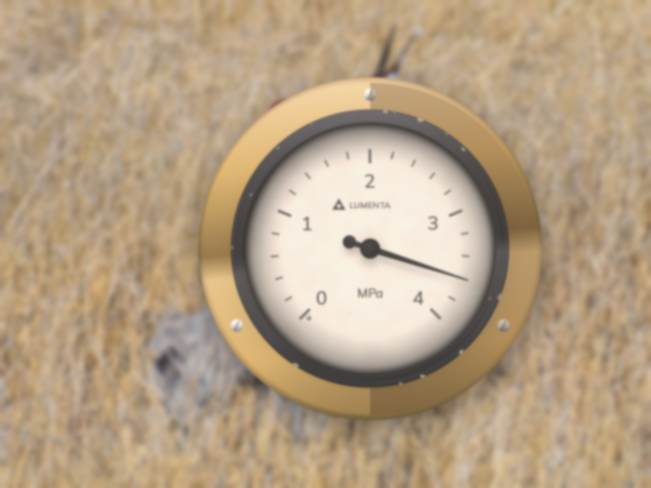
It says 3.6 MPa
